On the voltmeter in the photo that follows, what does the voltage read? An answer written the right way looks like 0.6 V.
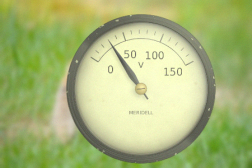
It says 30 V
